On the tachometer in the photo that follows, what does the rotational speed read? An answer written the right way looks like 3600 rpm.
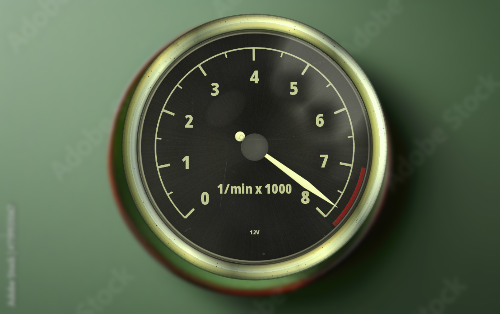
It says 7750 rpm
